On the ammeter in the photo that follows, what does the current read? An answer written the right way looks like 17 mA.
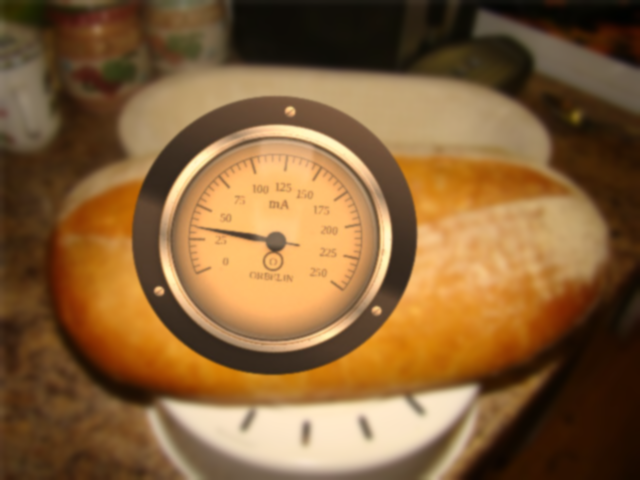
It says 35 mA
